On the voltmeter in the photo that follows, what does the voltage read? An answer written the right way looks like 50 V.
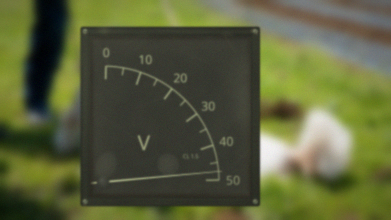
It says 47.5 V
